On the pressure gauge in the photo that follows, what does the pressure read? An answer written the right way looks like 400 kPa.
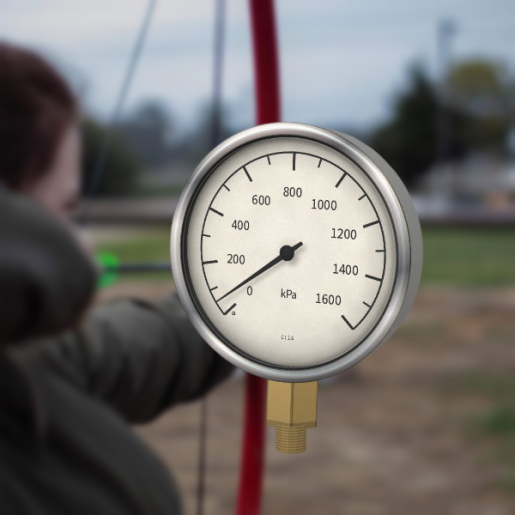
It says 50 kPa
